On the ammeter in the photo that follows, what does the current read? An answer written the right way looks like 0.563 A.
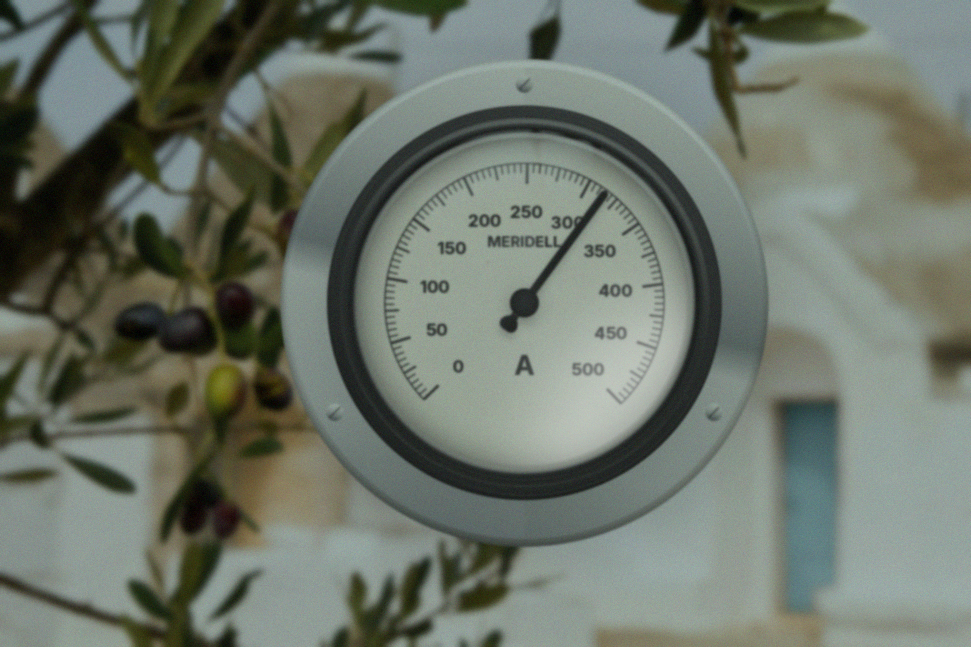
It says 315 A
